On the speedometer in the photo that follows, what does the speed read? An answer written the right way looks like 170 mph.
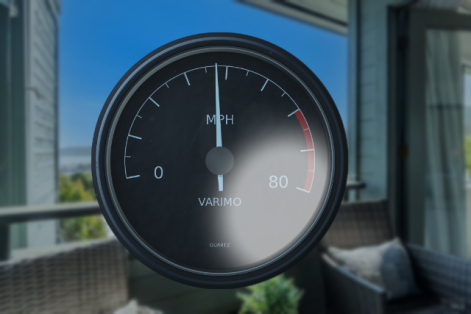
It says 37.5 mph
